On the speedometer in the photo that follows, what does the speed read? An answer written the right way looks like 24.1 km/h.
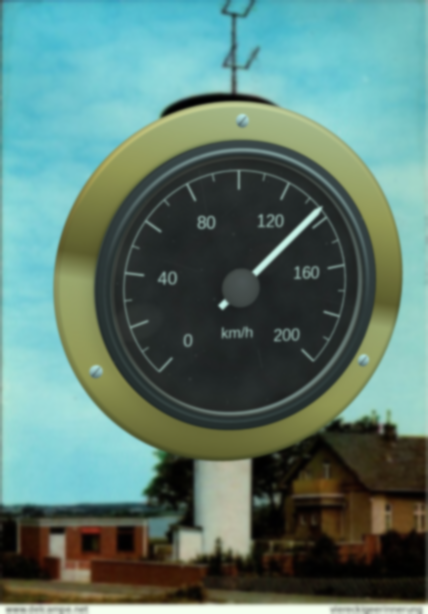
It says 135 km/h
